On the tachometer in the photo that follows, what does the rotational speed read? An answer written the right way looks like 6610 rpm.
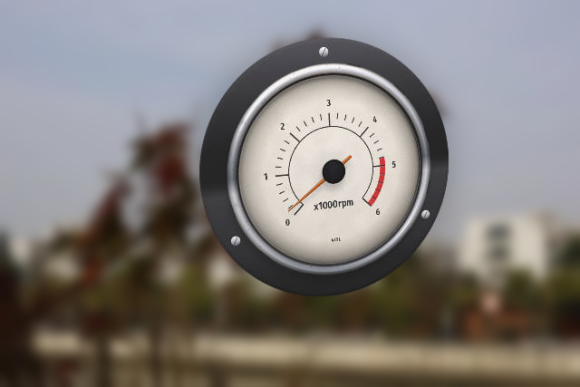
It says 200 rpm
